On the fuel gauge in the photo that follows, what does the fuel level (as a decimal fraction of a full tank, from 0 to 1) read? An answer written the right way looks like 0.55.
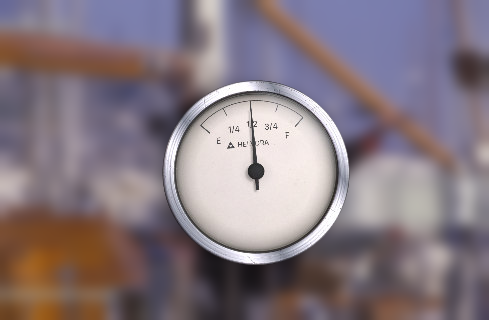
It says 0.5
